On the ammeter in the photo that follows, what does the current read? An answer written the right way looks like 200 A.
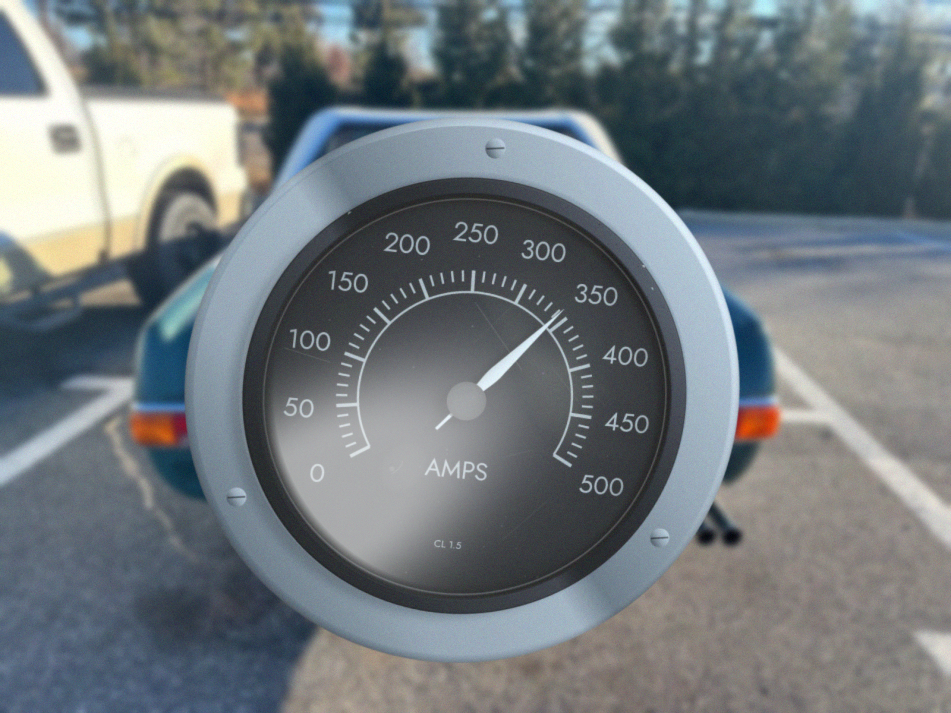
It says 340 A
